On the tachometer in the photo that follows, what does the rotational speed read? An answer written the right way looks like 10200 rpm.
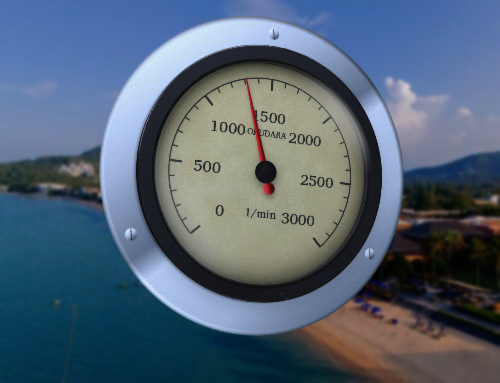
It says 1300 rpm
